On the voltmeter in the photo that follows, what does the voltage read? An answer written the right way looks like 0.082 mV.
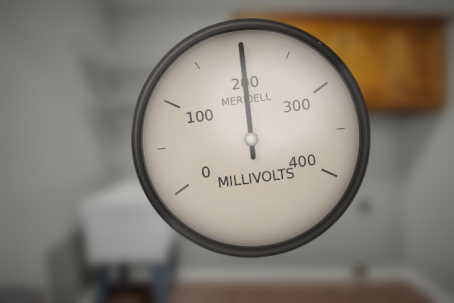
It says 200 mV
